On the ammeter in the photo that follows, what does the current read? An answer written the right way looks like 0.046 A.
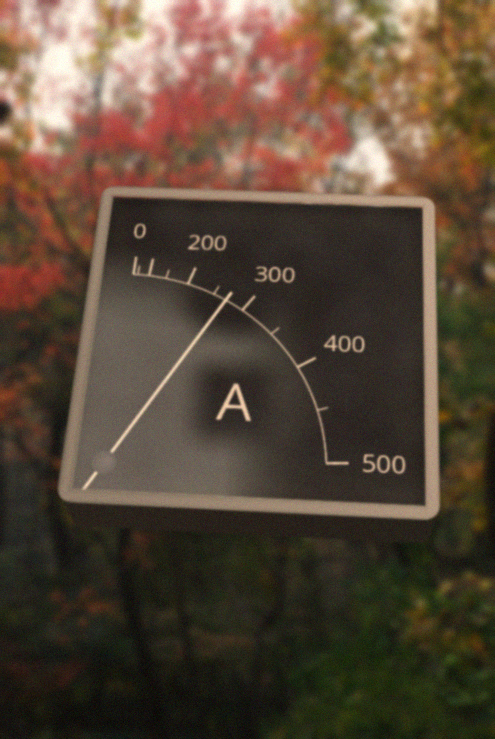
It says 275 A
